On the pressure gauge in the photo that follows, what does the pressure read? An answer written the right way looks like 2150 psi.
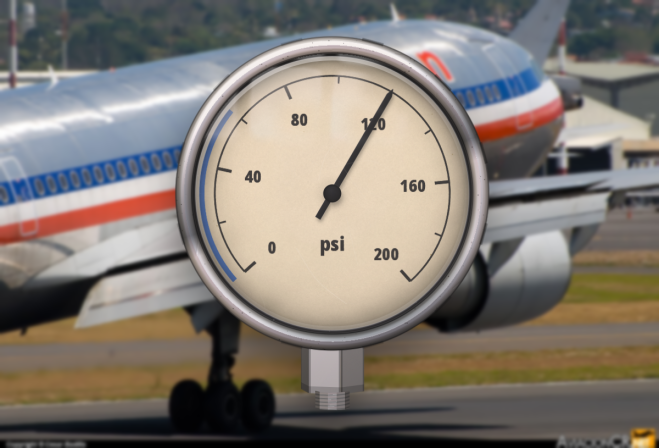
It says 120 psi
